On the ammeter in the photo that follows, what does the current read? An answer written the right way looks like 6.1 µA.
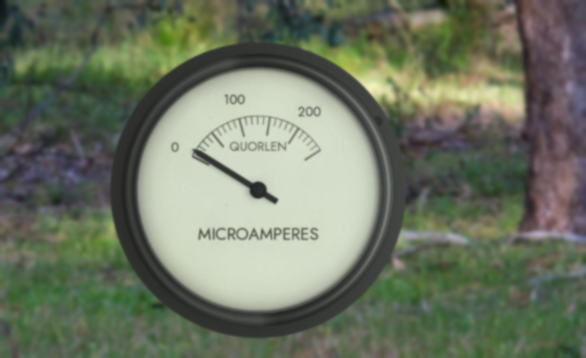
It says 10 µA
